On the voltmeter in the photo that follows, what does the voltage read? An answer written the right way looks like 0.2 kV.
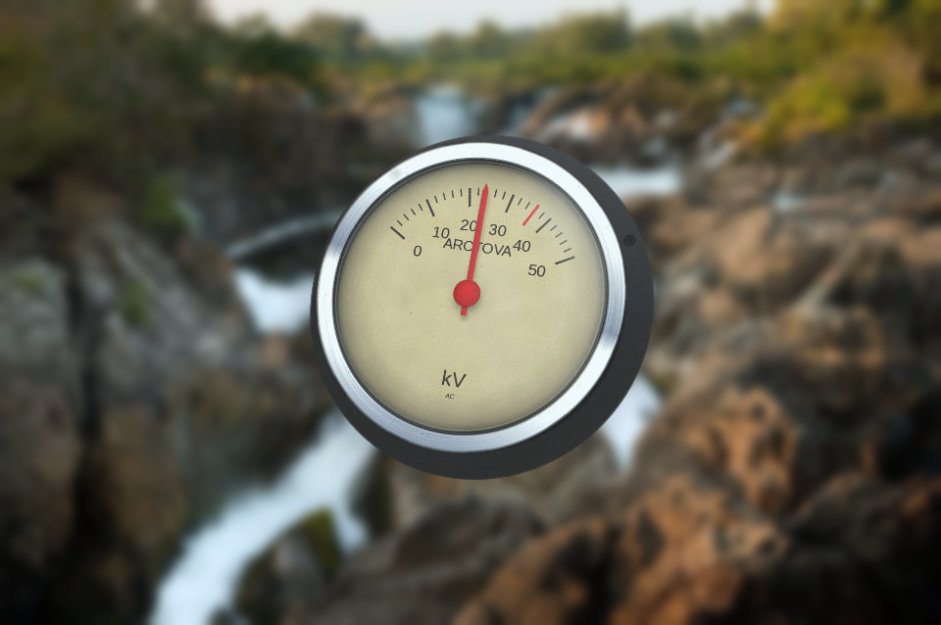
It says 24 kV
